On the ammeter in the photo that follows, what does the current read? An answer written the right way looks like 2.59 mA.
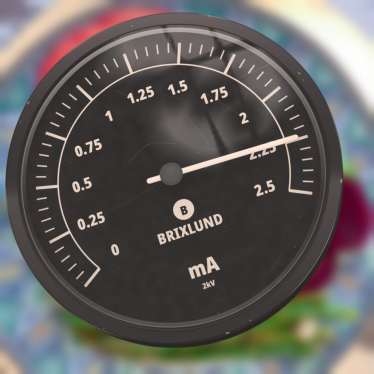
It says 2.25 mA
